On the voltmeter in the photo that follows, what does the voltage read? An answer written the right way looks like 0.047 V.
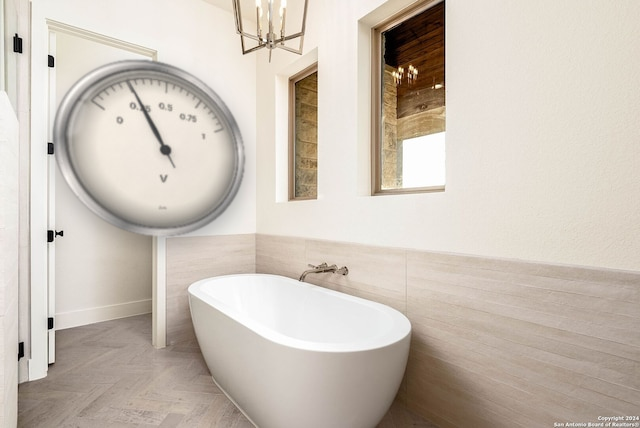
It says 0.25 V
